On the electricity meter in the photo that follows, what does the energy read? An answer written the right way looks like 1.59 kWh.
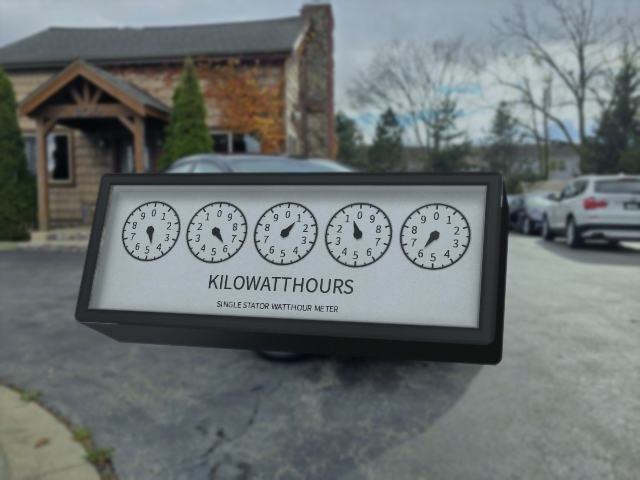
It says 46106 kWh
